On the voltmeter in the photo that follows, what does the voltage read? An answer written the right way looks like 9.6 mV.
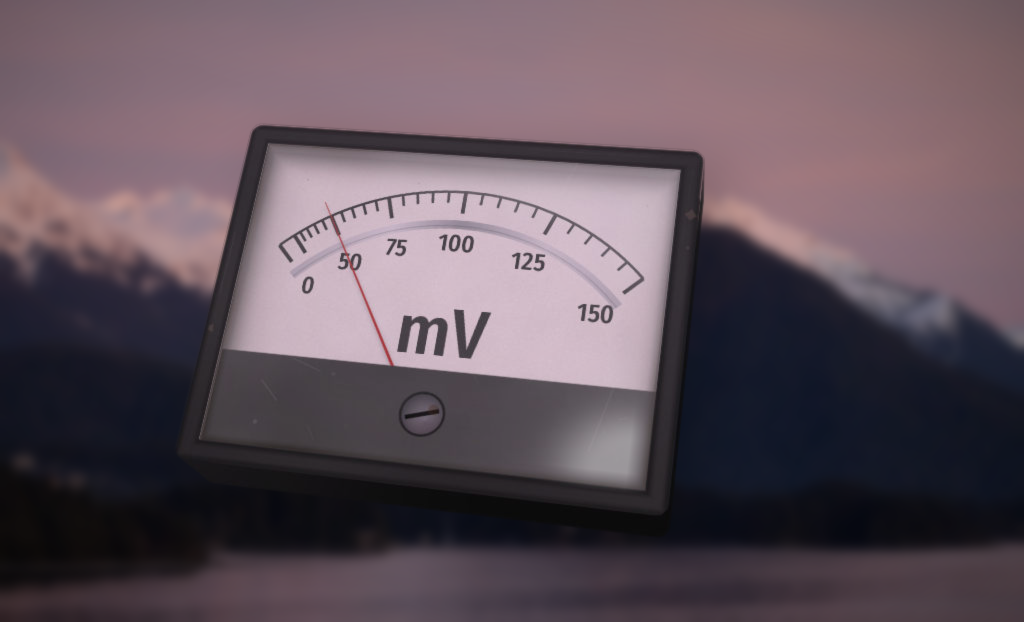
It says 50 mV
